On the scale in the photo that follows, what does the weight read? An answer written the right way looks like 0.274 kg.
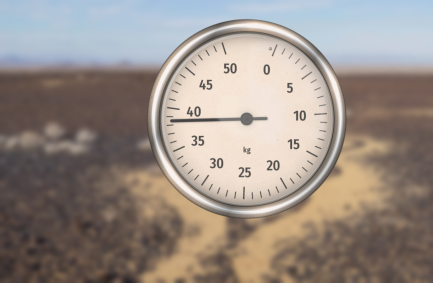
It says 38.5 kg
